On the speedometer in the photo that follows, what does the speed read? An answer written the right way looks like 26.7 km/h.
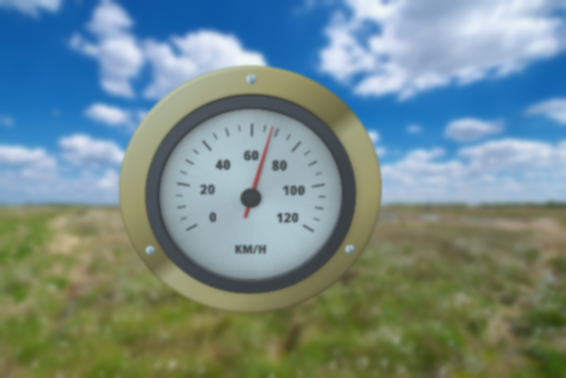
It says 67.5 km/h
